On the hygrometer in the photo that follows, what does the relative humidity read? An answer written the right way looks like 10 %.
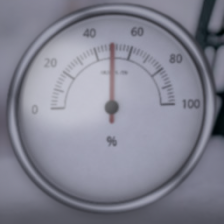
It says 50 %
